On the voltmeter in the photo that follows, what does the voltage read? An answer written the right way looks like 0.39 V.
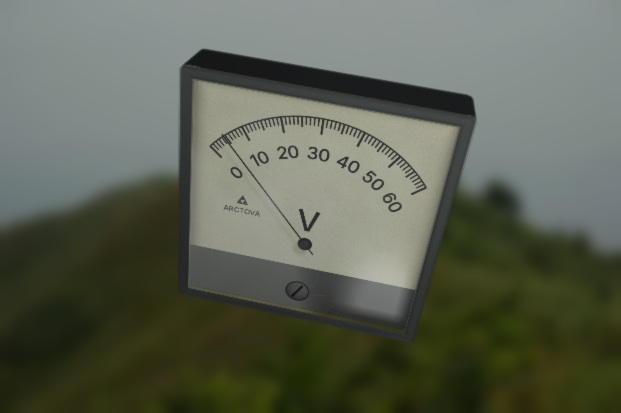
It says 5 V
